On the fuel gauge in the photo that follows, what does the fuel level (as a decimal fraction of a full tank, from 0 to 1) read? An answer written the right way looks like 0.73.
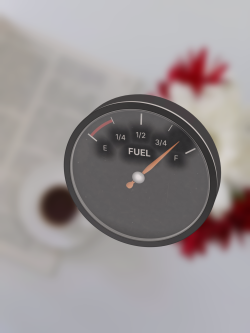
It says 0.875
